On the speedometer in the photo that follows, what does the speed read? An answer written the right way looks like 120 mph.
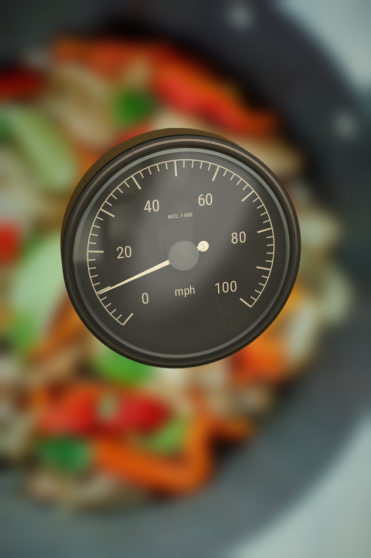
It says 10 mph
